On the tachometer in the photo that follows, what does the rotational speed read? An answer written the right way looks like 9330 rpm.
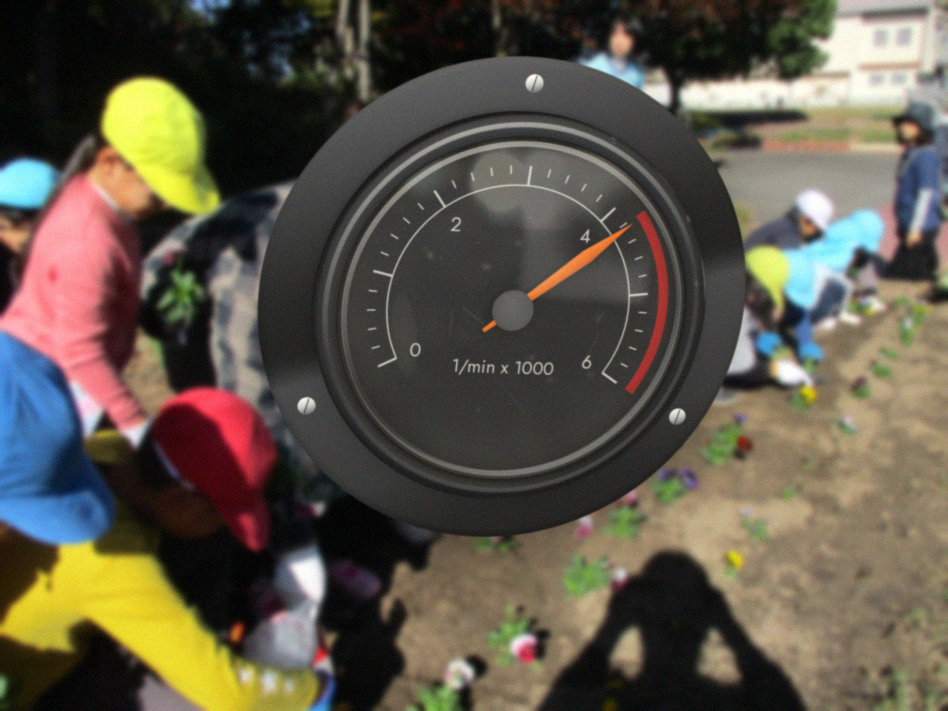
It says 4200 rpm
